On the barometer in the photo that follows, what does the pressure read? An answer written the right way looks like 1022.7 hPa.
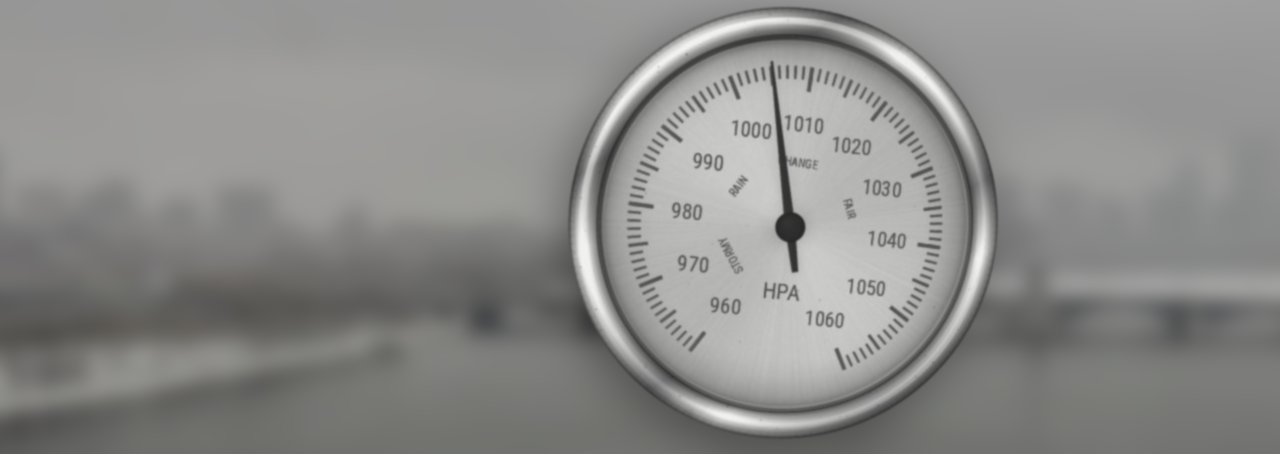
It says 1005 hPa
